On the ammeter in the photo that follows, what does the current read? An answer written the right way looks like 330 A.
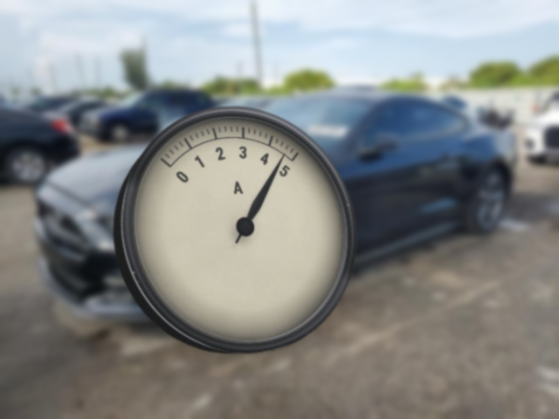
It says 4.6 A
